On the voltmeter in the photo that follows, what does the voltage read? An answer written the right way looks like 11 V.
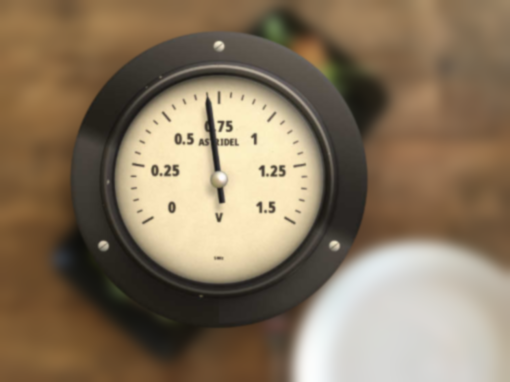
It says 0.7 V
